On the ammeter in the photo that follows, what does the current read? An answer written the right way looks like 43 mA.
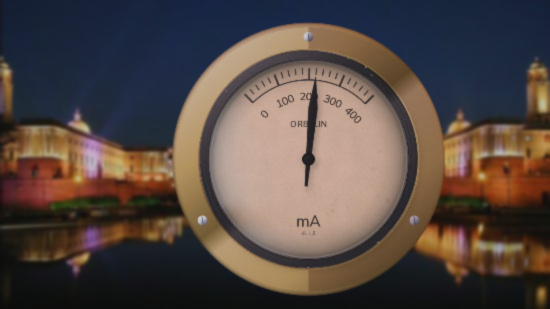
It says 220 mA
